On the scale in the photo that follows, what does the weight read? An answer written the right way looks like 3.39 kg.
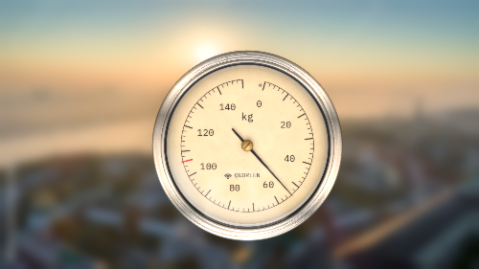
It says 54 kg
